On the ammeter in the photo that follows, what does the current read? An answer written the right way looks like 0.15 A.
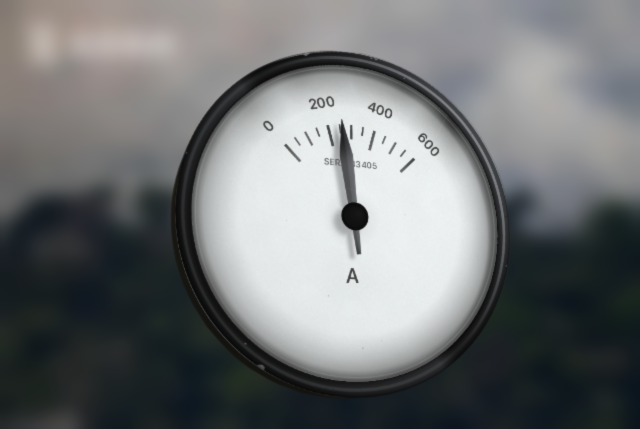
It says 250 A
